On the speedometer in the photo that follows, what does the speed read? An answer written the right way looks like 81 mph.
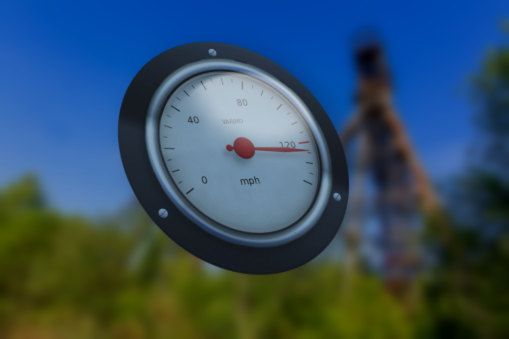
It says 125 mph
